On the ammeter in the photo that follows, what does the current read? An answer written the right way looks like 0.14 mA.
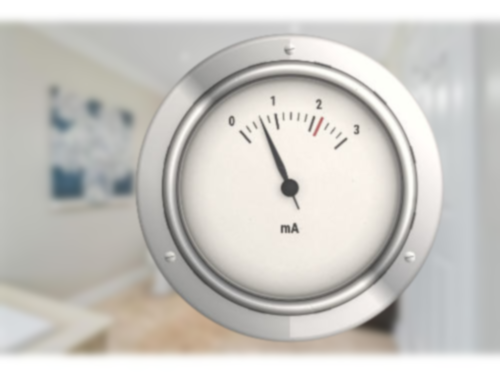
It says 0.6 mA
